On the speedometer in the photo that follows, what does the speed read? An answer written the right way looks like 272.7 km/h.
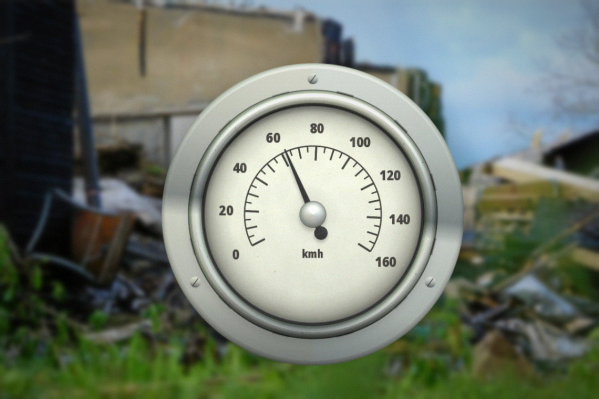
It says 62.5 km/h
